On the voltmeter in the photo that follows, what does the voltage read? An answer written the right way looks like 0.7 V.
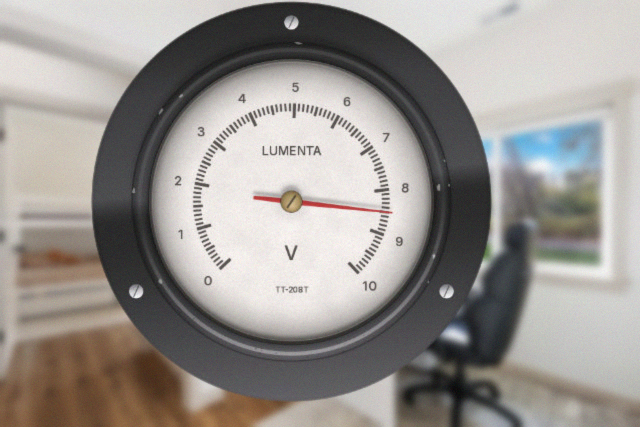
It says 8.5 V
